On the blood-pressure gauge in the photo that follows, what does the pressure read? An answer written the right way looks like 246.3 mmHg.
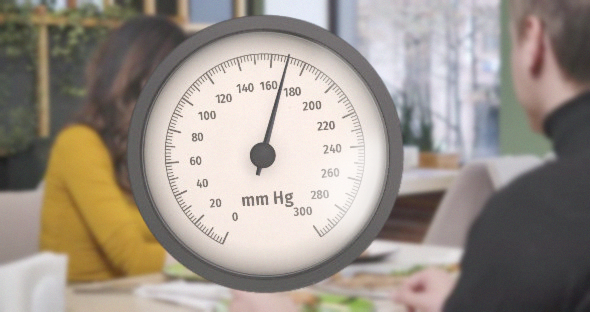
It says 170 mmHg
